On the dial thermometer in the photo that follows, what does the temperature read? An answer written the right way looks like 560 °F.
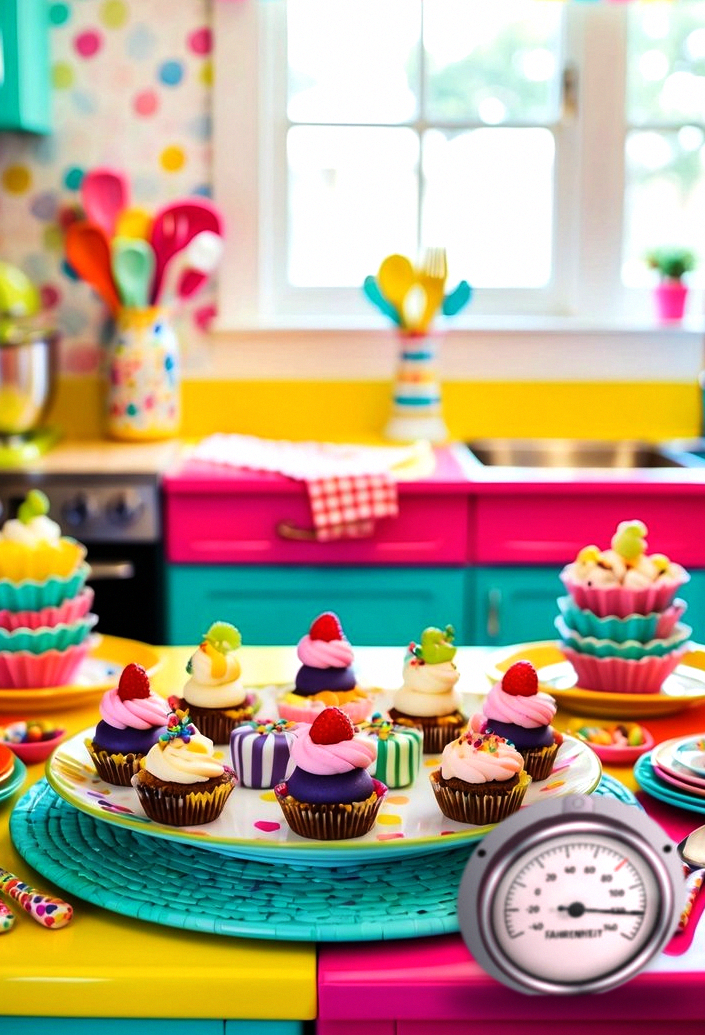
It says 120 °F
